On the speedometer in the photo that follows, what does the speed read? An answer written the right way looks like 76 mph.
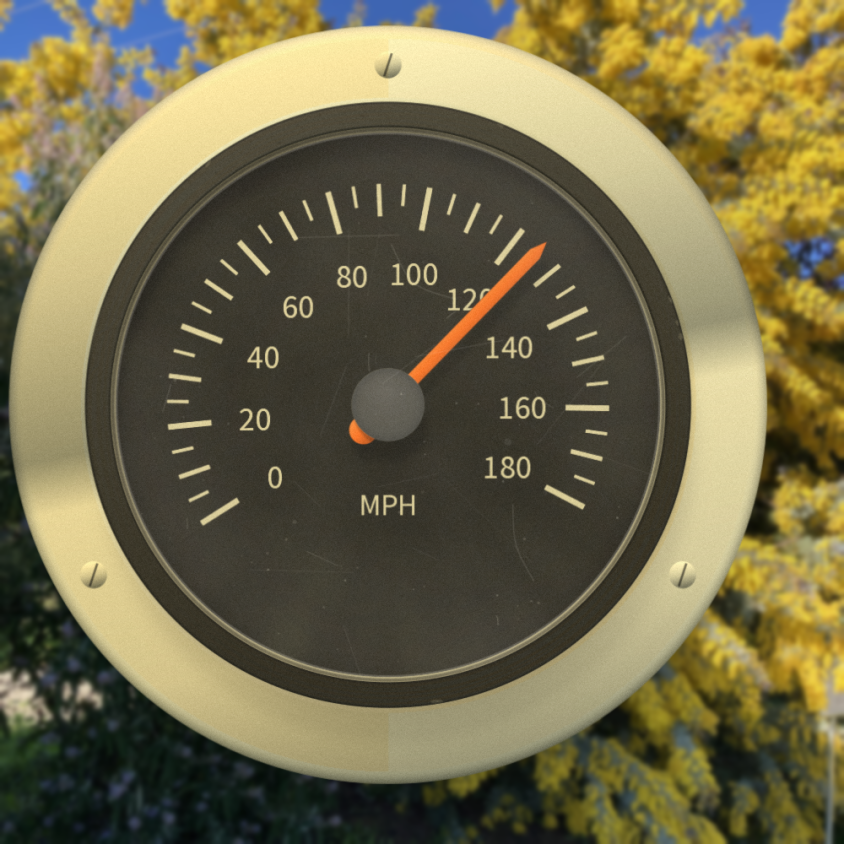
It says 125 mph
